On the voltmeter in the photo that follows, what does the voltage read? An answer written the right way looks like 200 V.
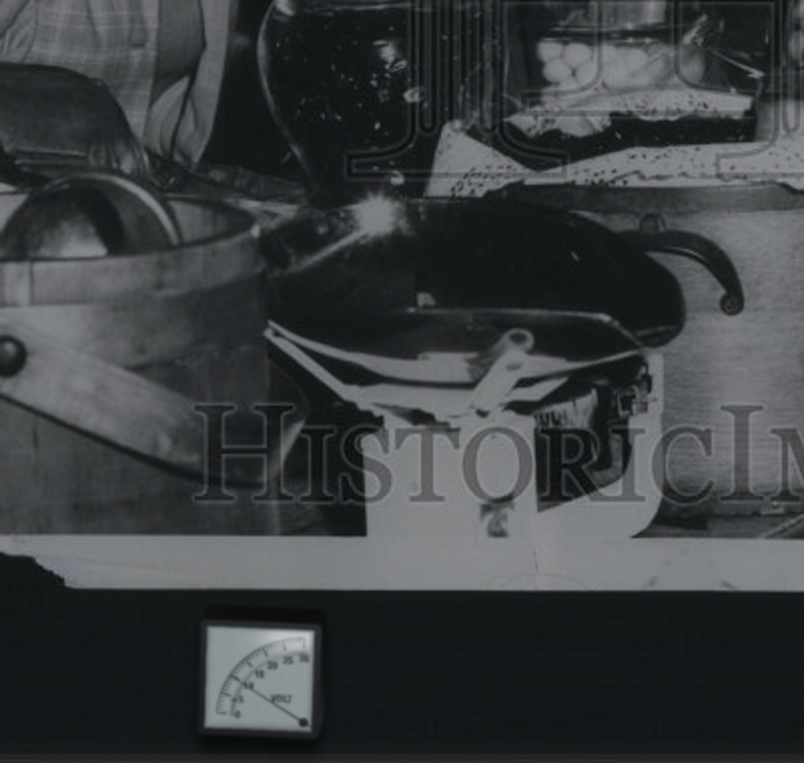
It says 10 V
